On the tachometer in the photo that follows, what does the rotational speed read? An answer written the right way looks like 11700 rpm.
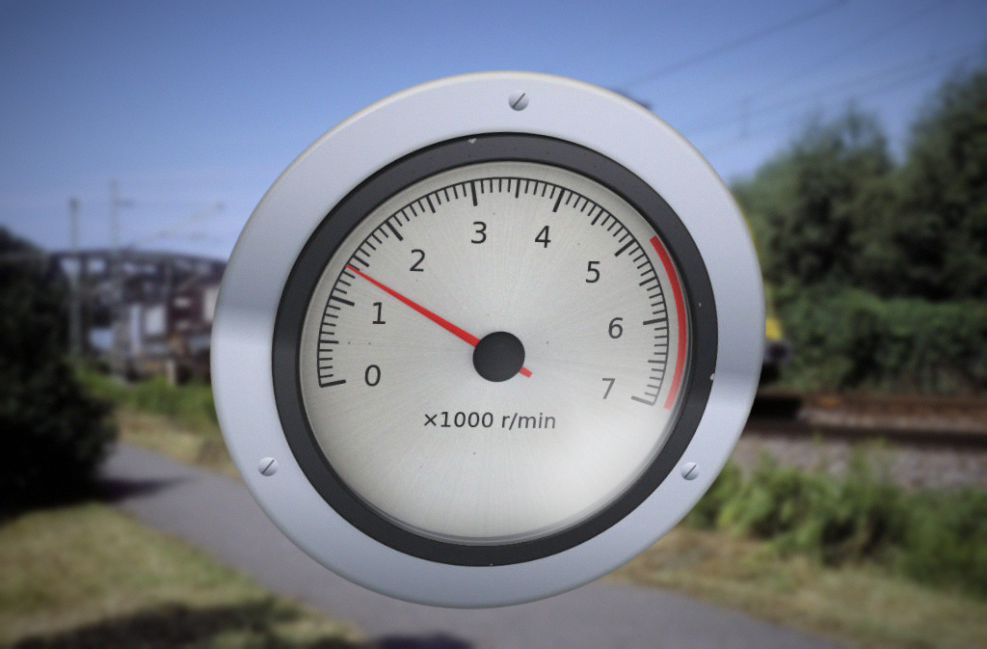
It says 1400 rpm
